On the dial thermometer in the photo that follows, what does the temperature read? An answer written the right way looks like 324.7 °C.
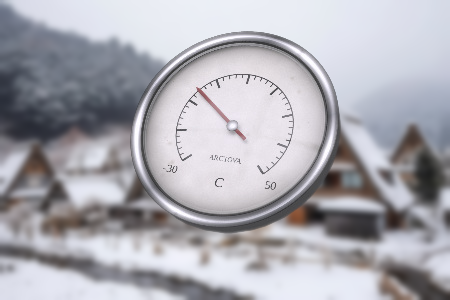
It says -6 °C
